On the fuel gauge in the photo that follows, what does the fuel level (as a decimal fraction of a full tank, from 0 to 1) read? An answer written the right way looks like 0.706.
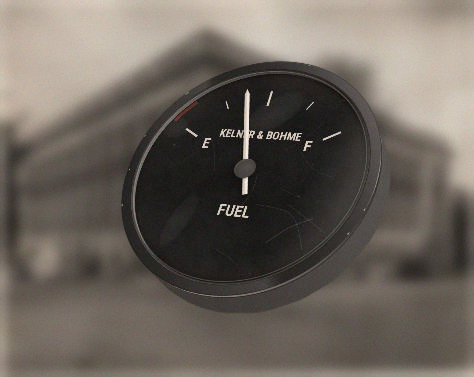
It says 0.375
